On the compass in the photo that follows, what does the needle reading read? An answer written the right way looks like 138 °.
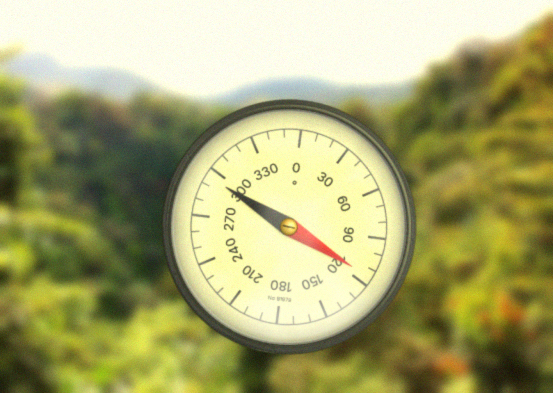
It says 115 °
